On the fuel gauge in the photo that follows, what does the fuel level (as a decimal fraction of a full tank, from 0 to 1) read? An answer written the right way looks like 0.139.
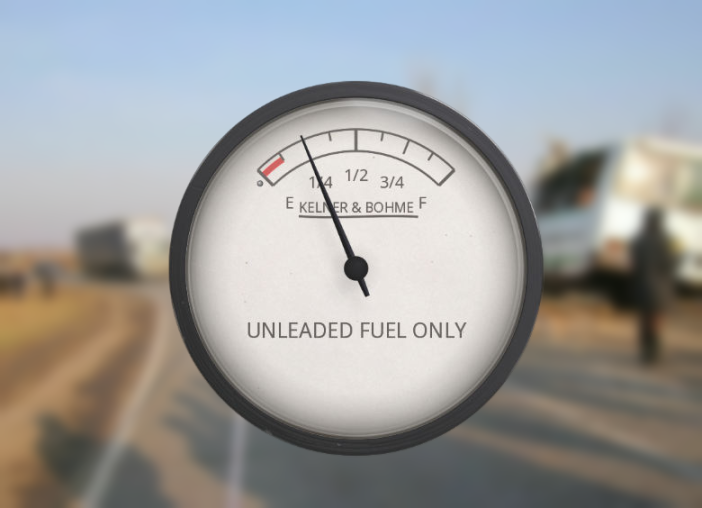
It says 0.25
